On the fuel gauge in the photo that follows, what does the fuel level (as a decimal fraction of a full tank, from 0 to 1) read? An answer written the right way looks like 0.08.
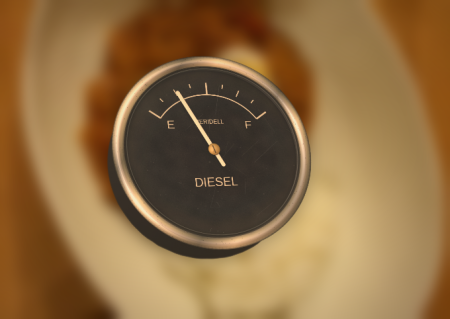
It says 0.25
